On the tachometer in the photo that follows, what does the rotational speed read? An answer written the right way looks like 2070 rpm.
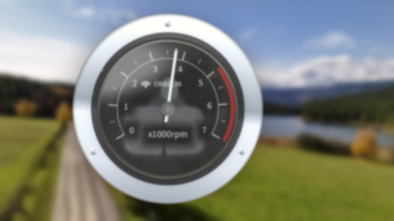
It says 3750 rpm
